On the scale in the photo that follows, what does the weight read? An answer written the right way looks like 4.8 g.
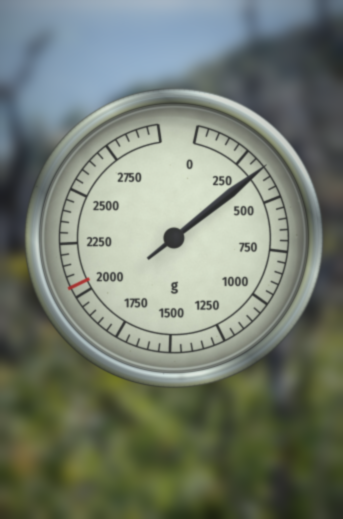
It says 350 g
